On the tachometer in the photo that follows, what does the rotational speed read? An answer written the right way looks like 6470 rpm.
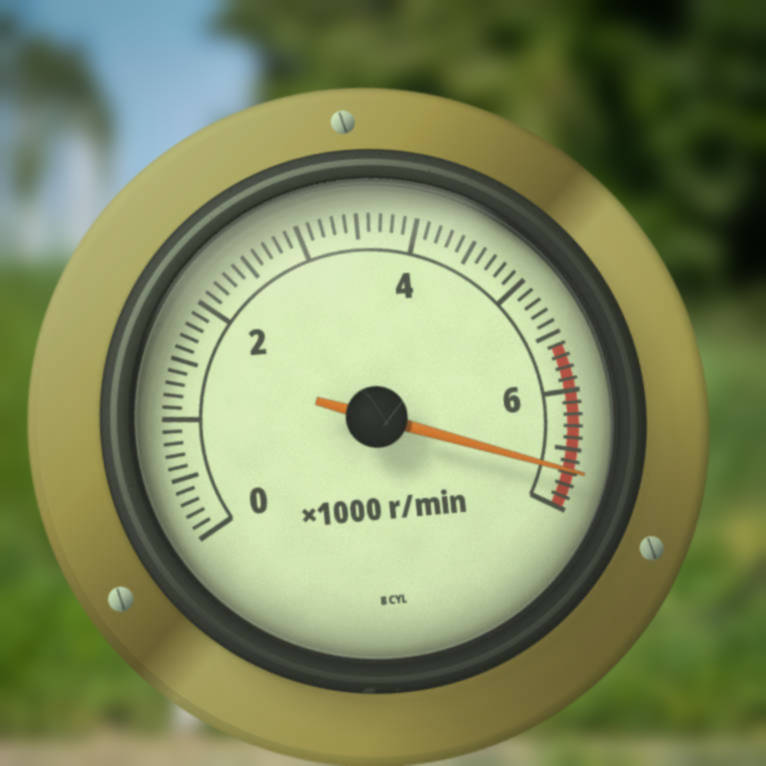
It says 6700 rpm
